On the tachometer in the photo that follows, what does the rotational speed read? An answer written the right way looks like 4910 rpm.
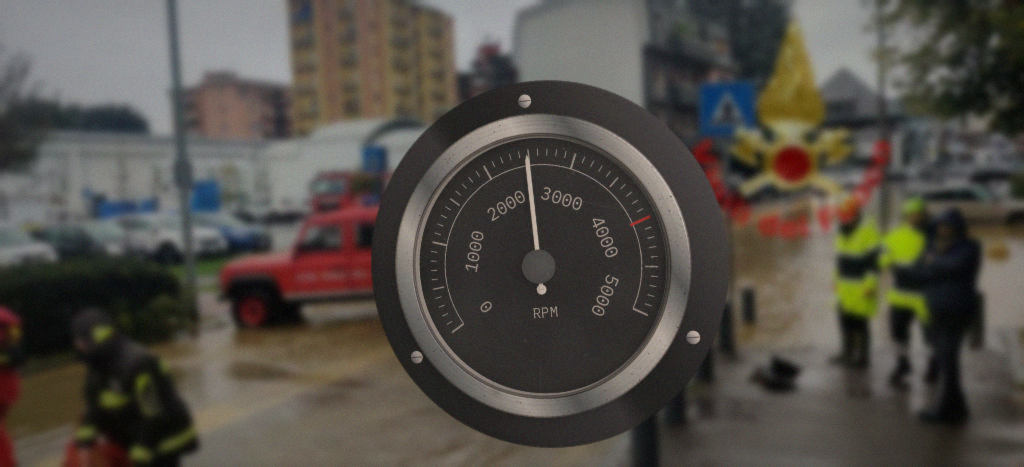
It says 2500 rpm
